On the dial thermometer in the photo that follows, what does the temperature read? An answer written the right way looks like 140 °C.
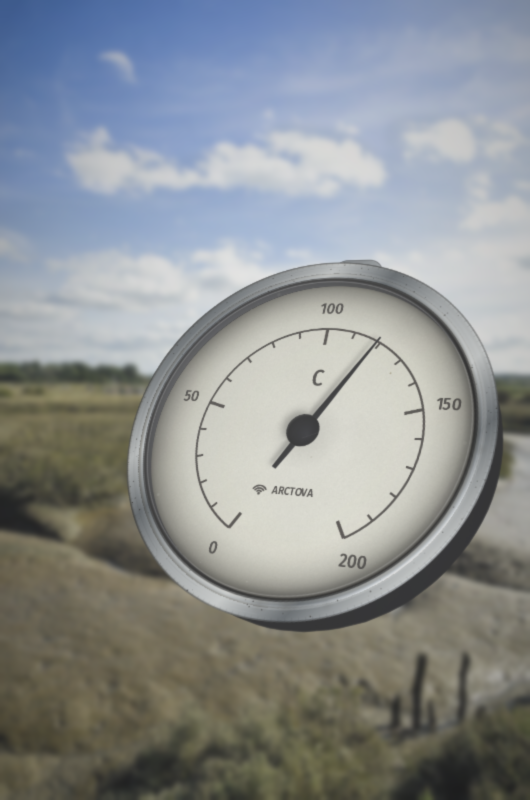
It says 120 °C
